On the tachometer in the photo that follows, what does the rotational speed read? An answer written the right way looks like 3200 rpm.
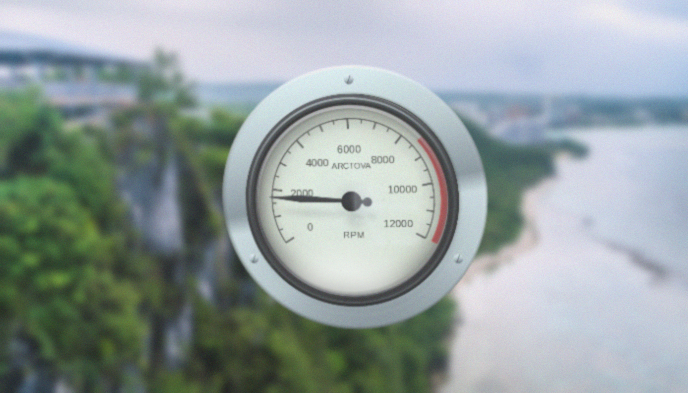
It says 1750 rpm
